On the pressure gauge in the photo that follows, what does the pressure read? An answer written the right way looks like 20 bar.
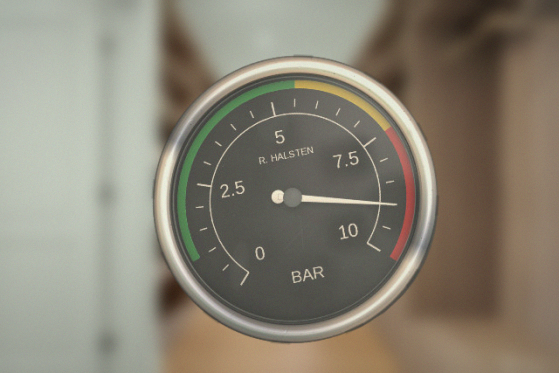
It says 9 bar
